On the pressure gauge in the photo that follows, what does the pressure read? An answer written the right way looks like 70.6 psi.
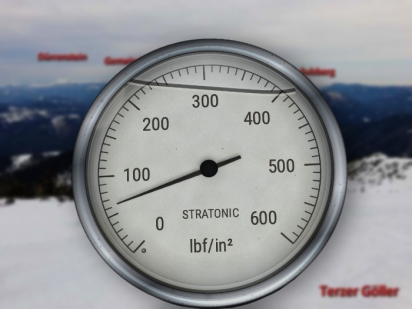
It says 60 psi
